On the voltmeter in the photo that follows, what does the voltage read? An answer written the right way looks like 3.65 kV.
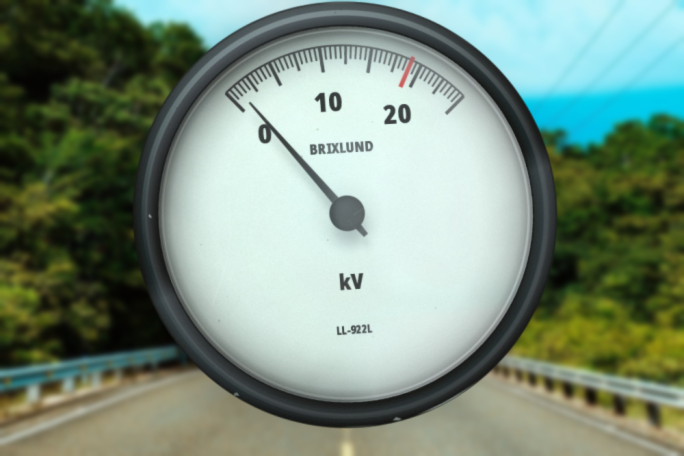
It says 1 kV
